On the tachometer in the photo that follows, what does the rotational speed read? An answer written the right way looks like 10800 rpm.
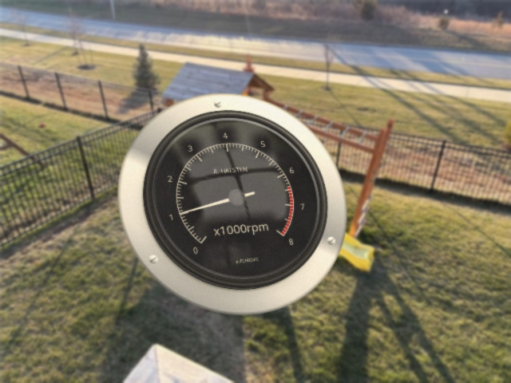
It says 1000 rpm
